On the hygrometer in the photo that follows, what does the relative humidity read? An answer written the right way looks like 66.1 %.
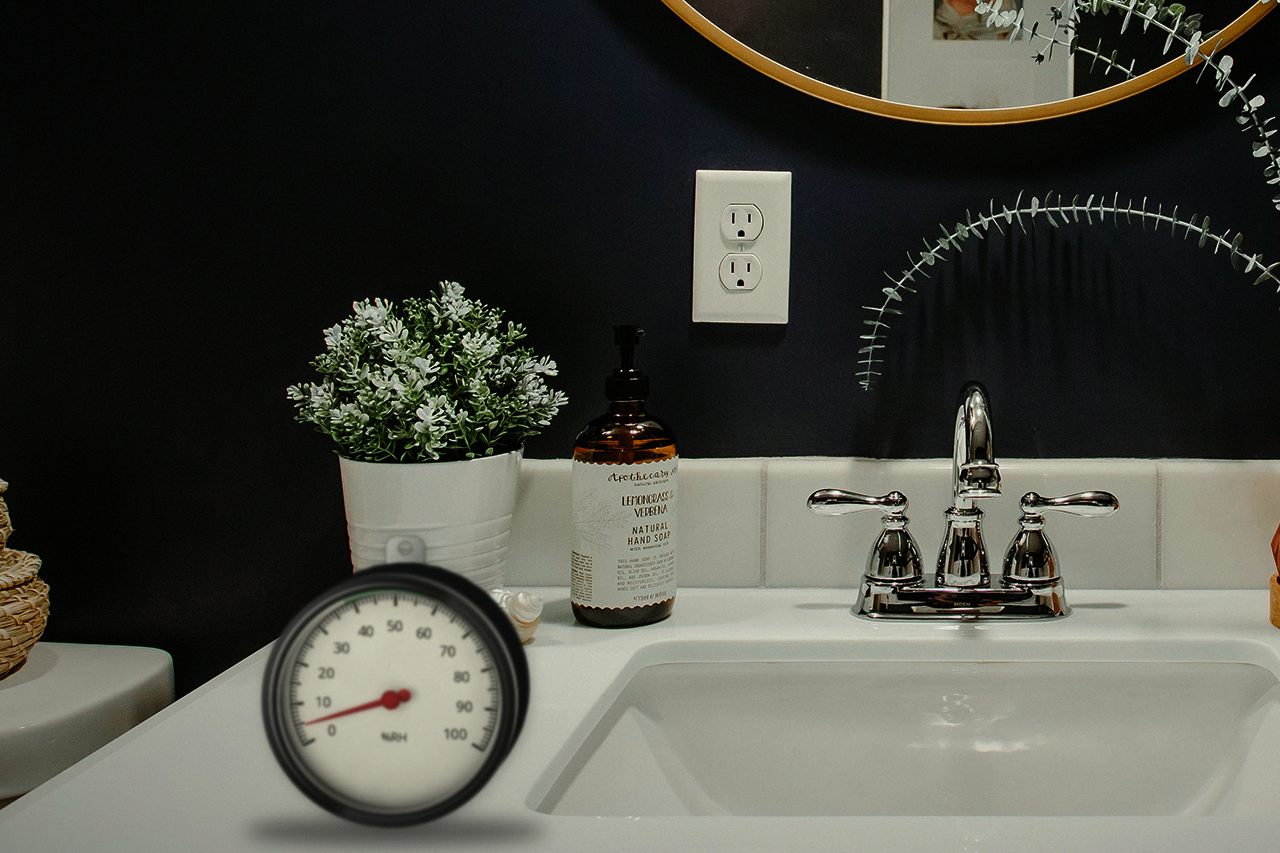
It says 5 %
